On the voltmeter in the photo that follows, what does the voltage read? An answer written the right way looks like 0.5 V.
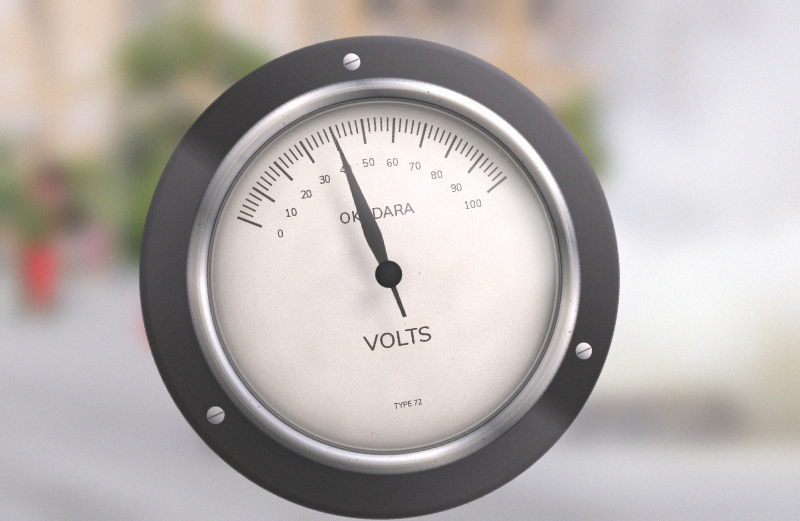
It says 40 V
